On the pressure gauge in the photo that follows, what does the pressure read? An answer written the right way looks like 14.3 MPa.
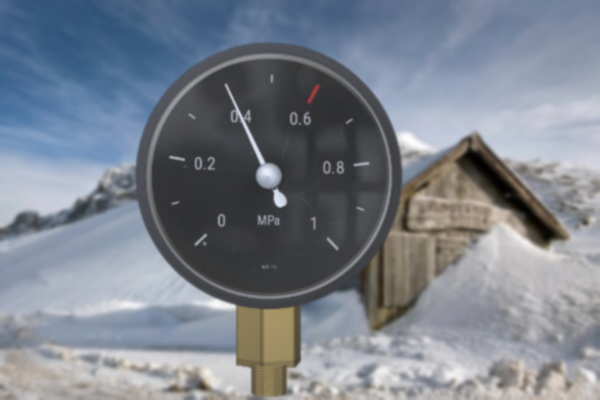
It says 0.4 MPa
